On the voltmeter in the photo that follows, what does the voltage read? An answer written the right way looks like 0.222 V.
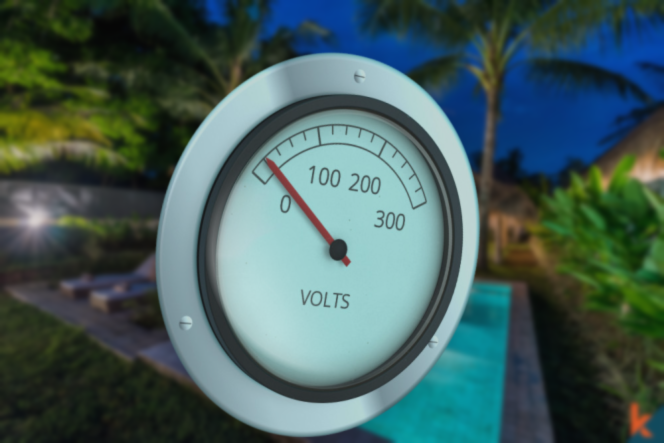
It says 20 V
